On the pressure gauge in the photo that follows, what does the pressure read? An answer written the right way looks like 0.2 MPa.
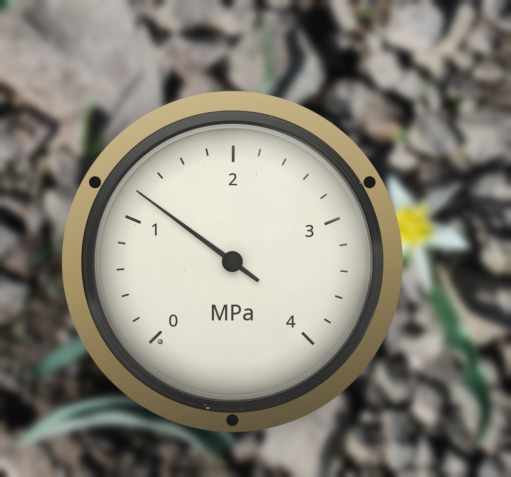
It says 1.2 MPa
